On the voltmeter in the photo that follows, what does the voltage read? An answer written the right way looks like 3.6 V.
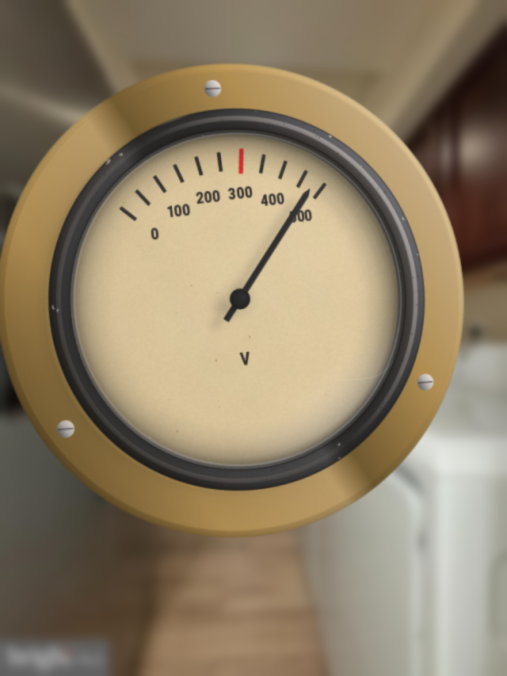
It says 475 V
